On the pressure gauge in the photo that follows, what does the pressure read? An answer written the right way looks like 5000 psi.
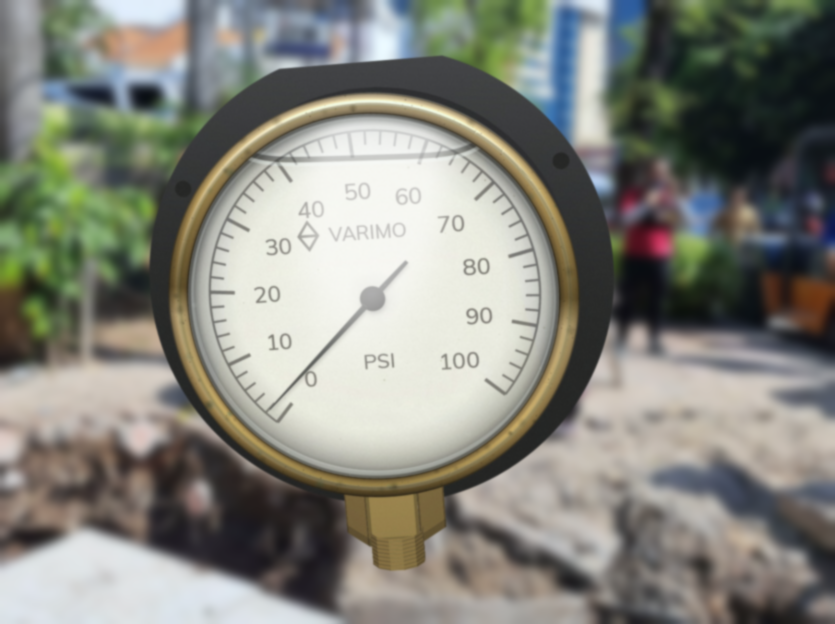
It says 2 psi
